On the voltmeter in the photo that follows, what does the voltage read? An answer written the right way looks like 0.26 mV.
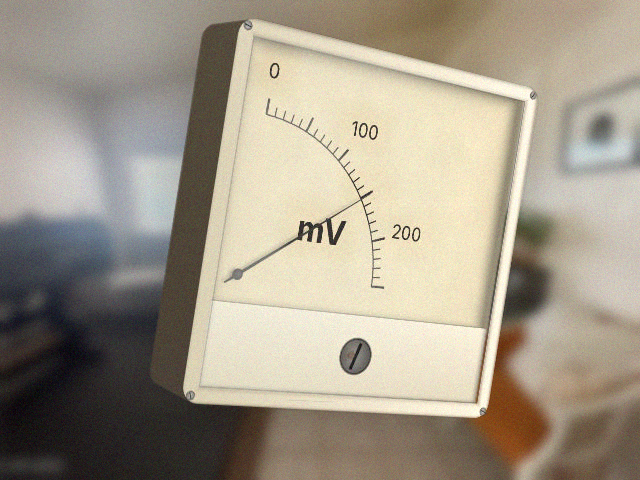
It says 150 mV
